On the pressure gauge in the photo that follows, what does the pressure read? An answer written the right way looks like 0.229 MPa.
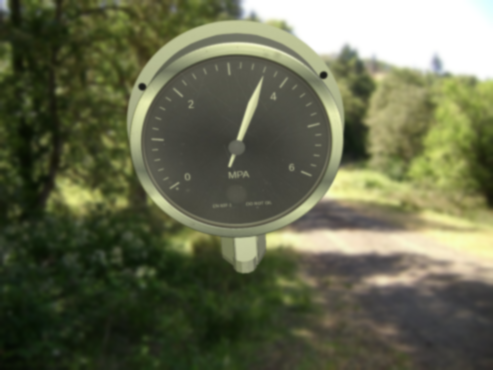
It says 3.6 MPa
